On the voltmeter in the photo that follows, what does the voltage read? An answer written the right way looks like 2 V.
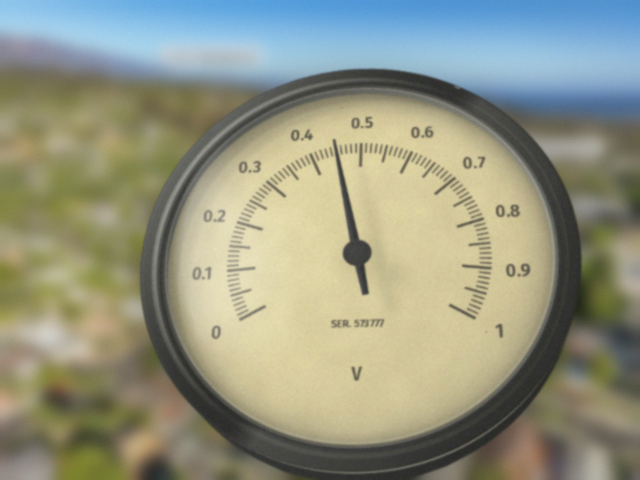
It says 0.45 V
